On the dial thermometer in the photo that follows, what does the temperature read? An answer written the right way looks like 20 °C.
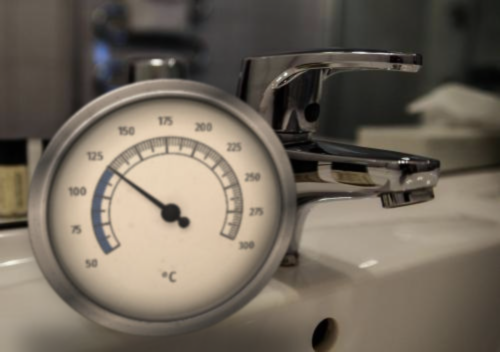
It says 125 °C
